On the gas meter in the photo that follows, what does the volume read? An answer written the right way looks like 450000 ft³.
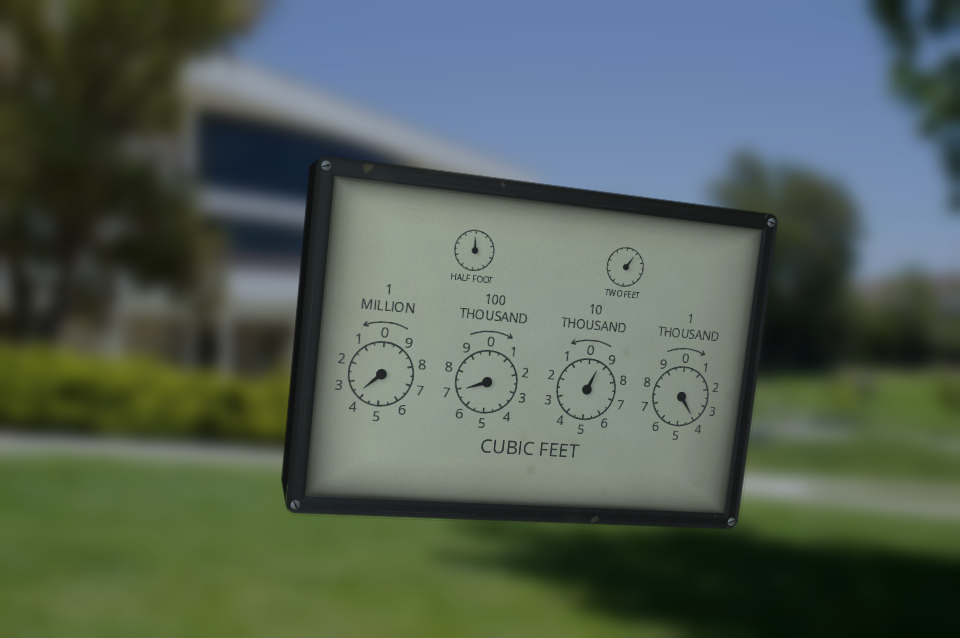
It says 369400 ft³
